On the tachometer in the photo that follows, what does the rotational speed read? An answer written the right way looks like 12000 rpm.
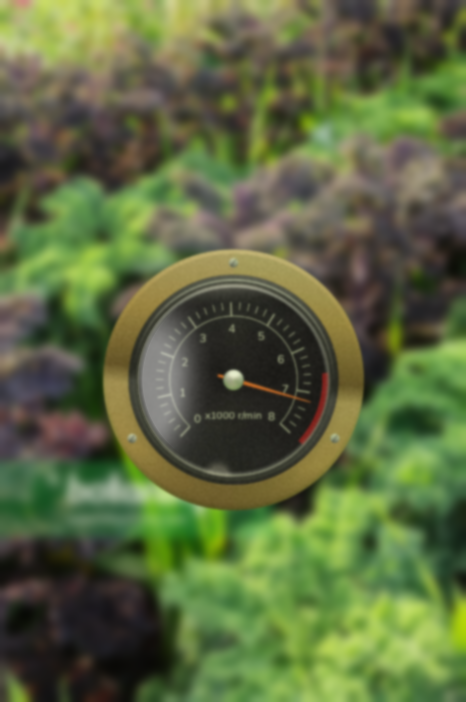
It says 7200 rpm
